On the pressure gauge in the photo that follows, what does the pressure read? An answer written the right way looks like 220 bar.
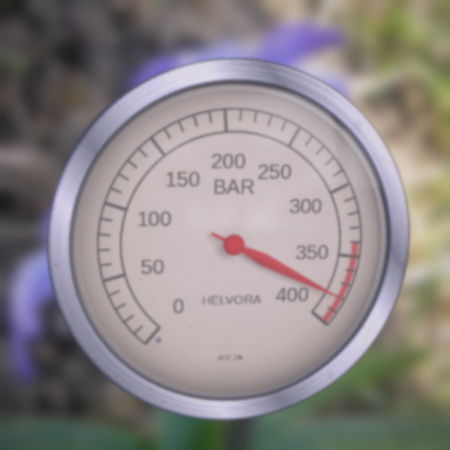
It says 380 bar
